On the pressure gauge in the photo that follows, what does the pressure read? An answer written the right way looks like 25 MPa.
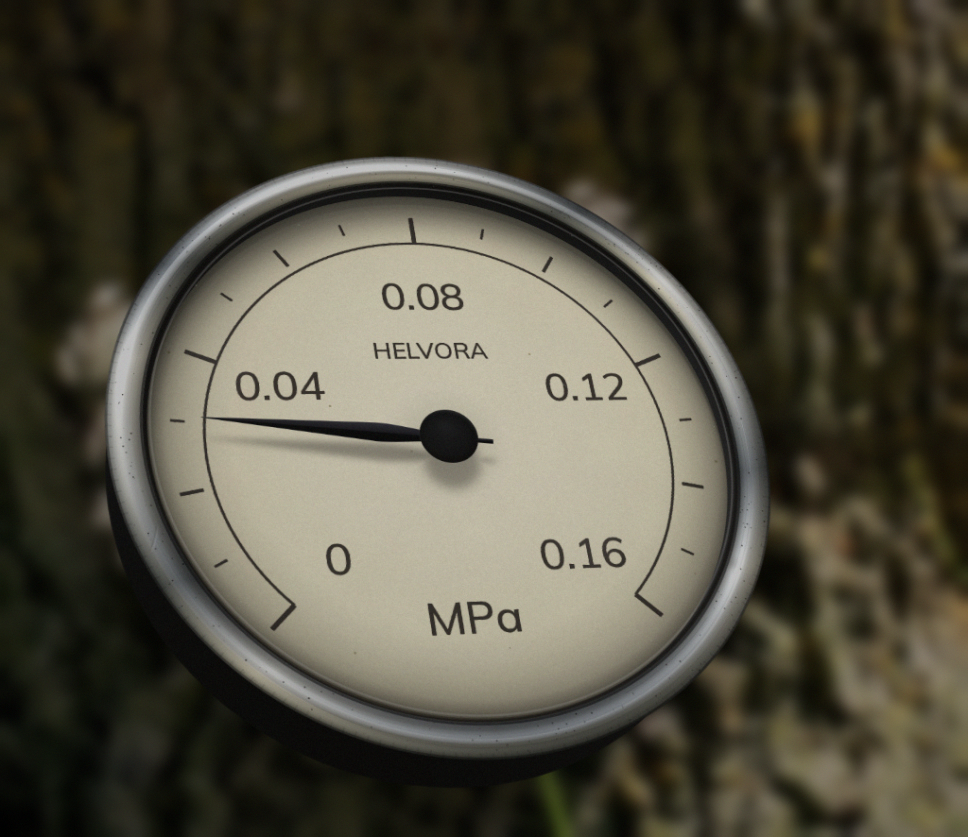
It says 0.03 MPa
